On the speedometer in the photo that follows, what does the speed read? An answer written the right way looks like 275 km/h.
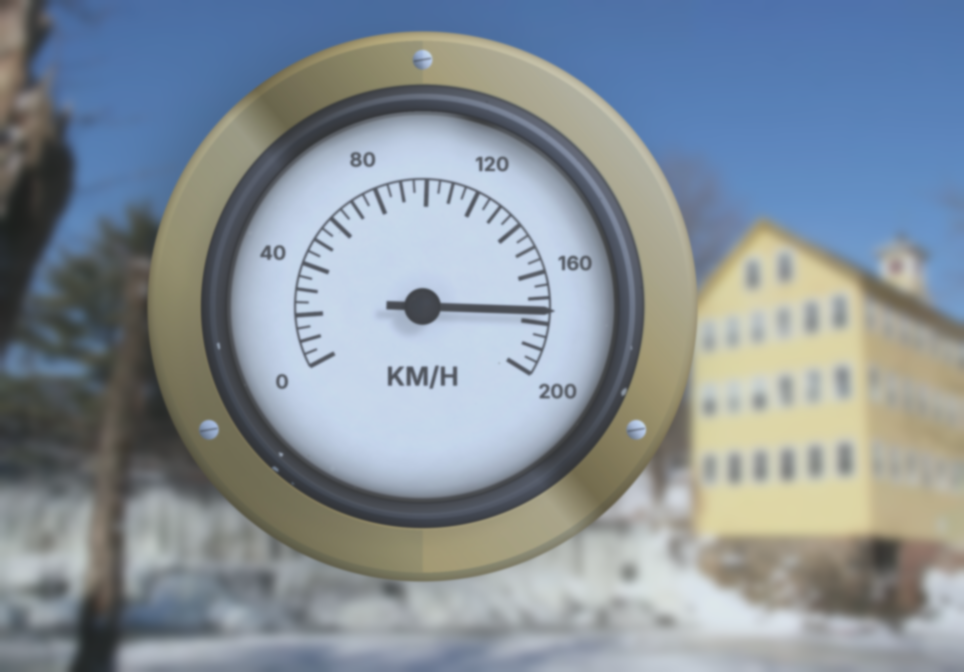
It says 175 km/h
